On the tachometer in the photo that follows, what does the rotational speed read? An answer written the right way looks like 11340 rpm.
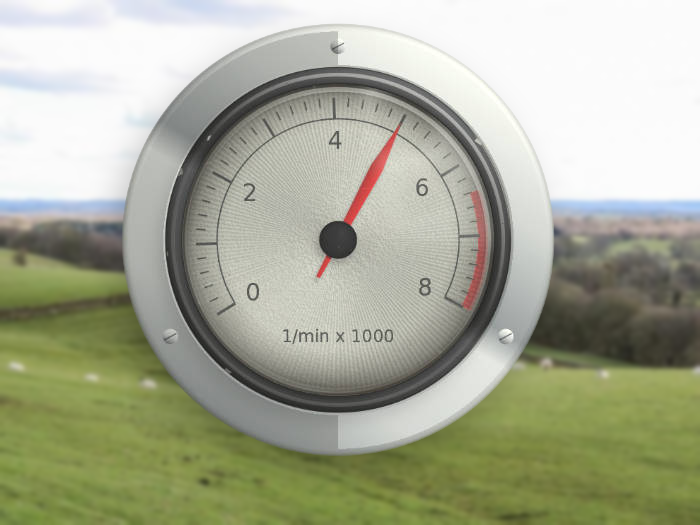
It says 5000 rpm
